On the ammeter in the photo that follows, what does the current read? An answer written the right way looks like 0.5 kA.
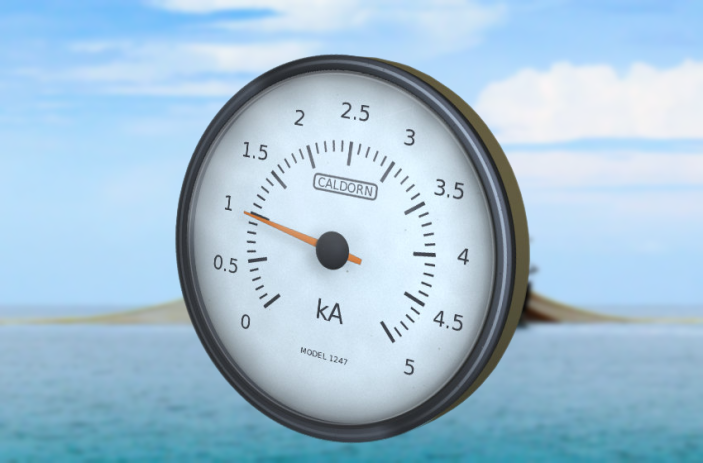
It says 1 kA
